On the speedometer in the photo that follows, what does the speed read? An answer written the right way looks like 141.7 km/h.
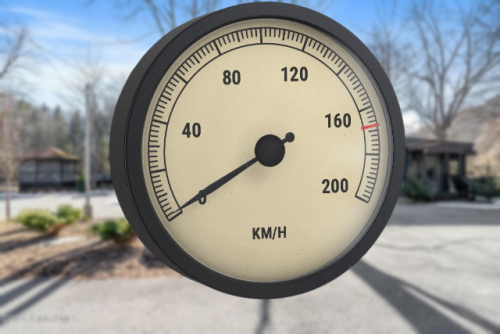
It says 2 km/h
